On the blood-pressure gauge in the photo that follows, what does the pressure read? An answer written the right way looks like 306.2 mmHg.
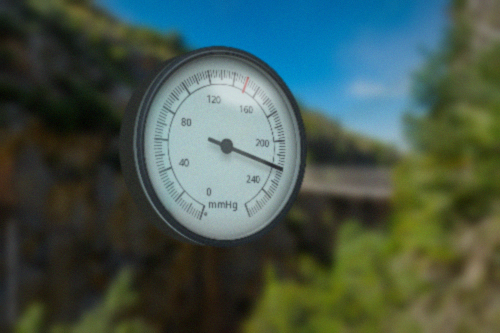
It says 220 mmHg
